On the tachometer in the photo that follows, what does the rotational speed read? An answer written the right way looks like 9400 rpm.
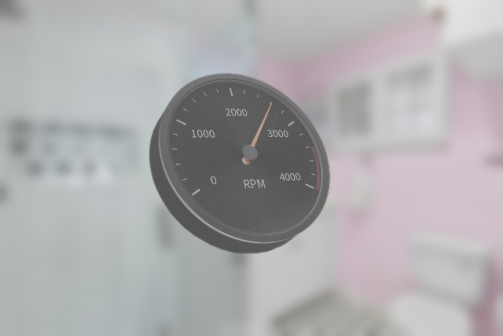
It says 2600 rpm
